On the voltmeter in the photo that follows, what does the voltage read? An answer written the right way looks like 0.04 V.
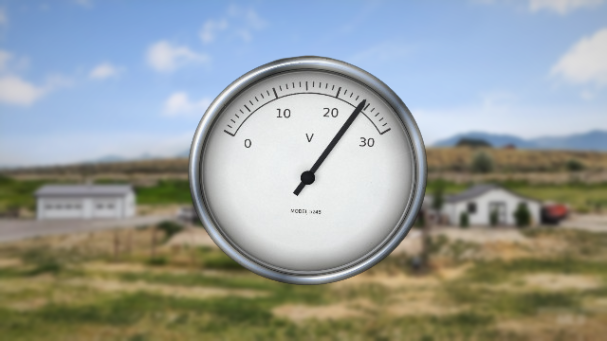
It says 24 V
